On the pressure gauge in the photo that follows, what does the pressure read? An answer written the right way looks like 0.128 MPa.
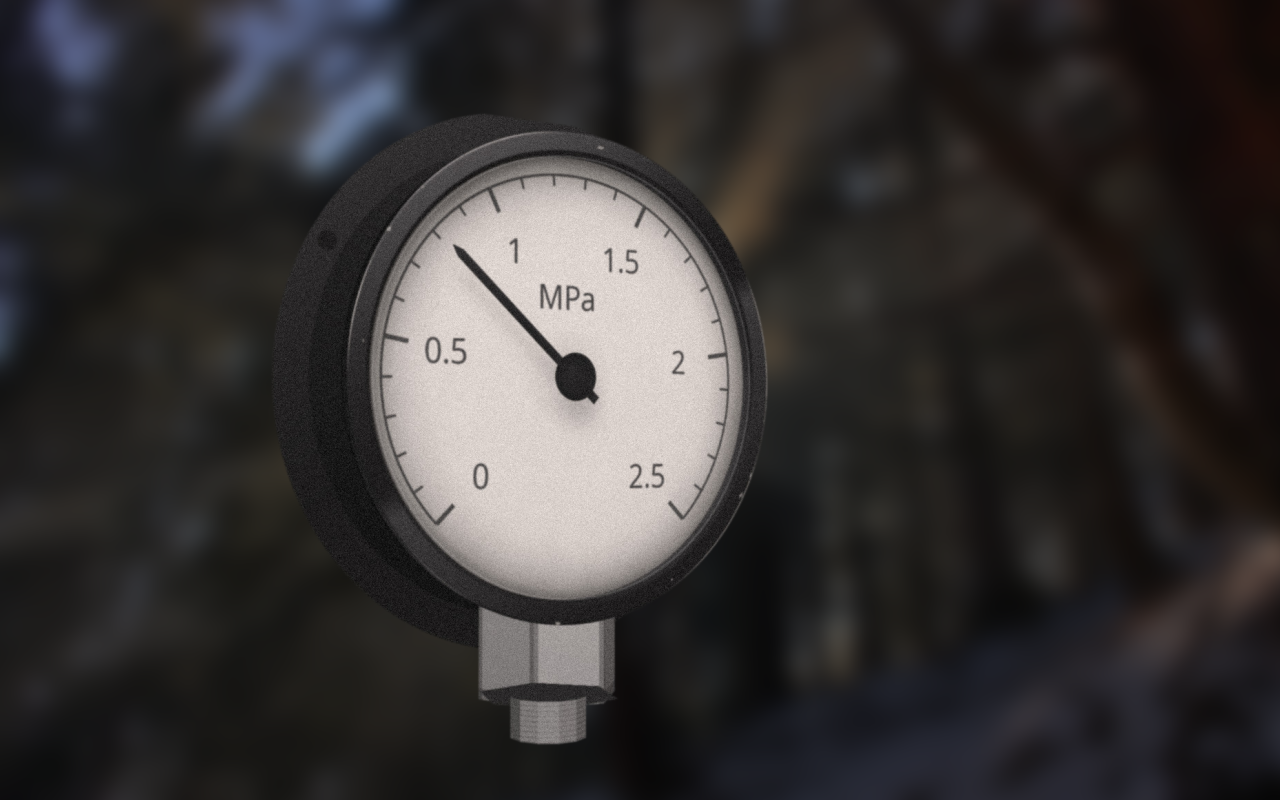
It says 0.8 MPa
